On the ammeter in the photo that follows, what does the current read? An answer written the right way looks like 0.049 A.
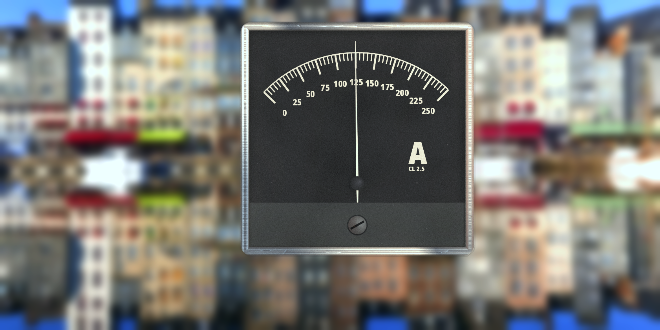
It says 125 A
